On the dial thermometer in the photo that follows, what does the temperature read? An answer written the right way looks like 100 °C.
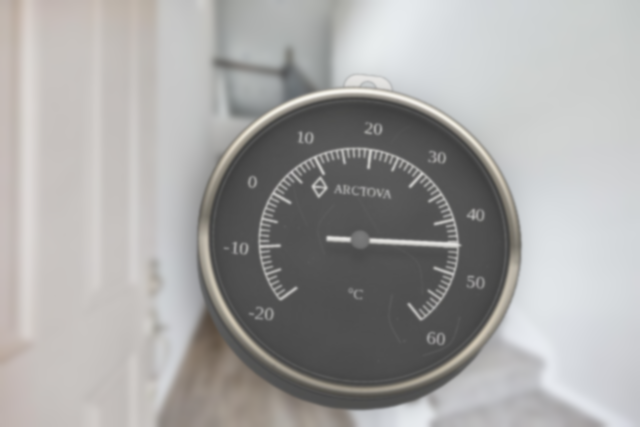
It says 45 °C
